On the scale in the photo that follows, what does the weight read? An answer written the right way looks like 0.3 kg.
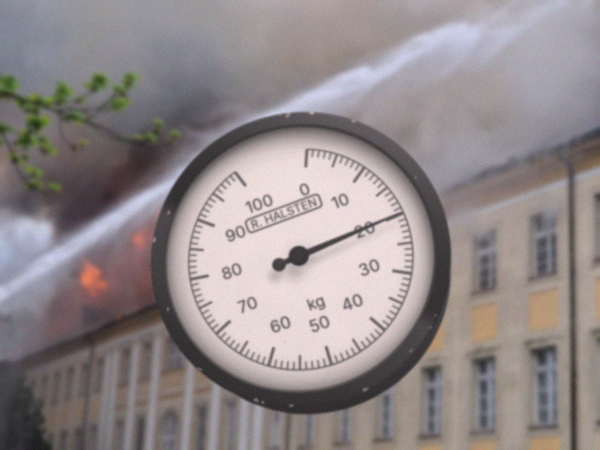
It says 20 kg
